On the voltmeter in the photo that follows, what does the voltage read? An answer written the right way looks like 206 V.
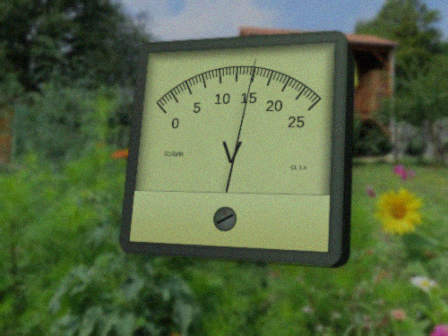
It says 15 V
